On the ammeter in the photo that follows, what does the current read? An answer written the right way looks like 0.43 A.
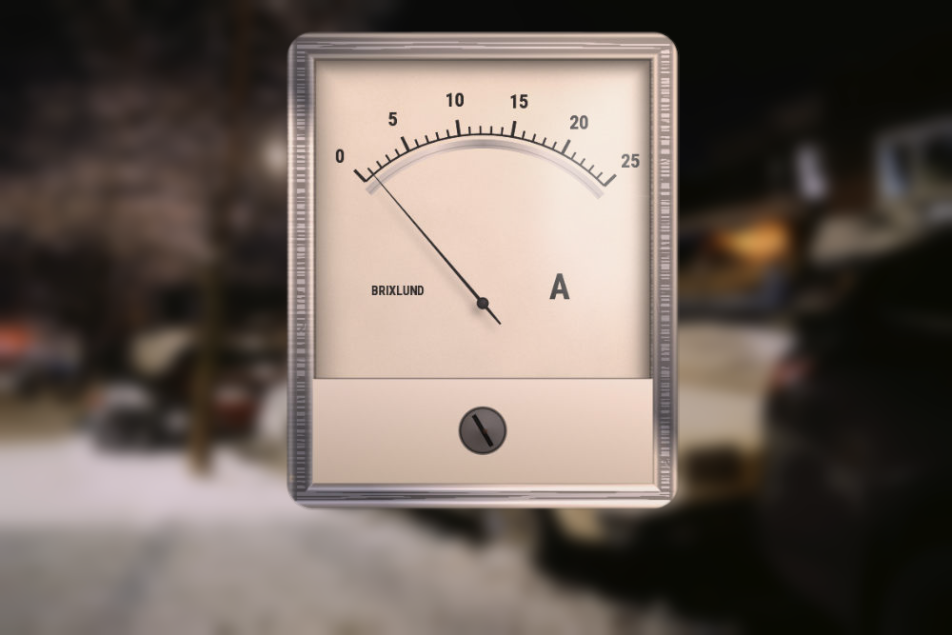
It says 1 A
